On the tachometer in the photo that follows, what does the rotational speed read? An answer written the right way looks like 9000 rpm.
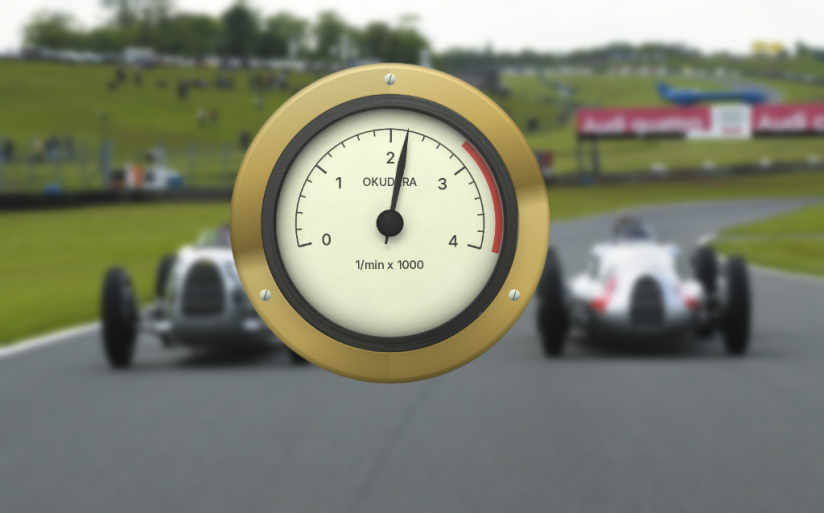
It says 2200 rpm
